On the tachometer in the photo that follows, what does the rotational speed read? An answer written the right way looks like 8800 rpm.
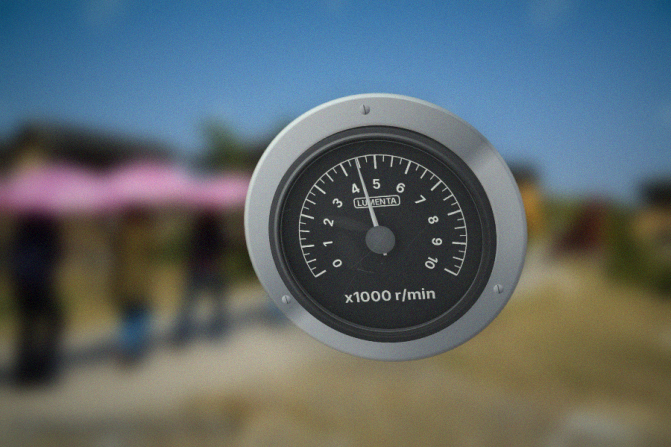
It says 4500 rpm
